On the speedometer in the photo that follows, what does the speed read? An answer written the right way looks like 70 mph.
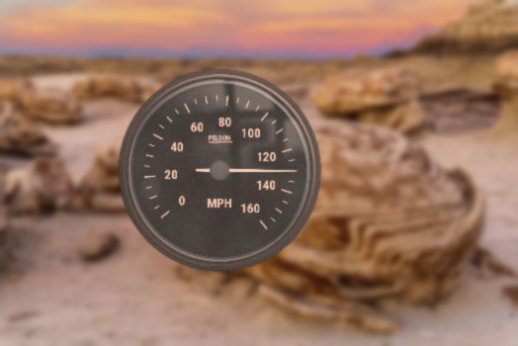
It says 130 mph
